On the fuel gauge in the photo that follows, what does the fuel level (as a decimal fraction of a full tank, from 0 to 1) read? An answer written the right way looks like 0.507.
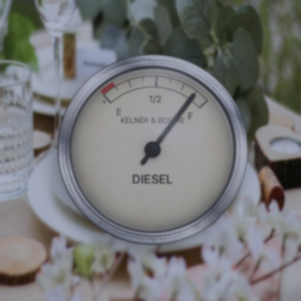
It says 0.875
